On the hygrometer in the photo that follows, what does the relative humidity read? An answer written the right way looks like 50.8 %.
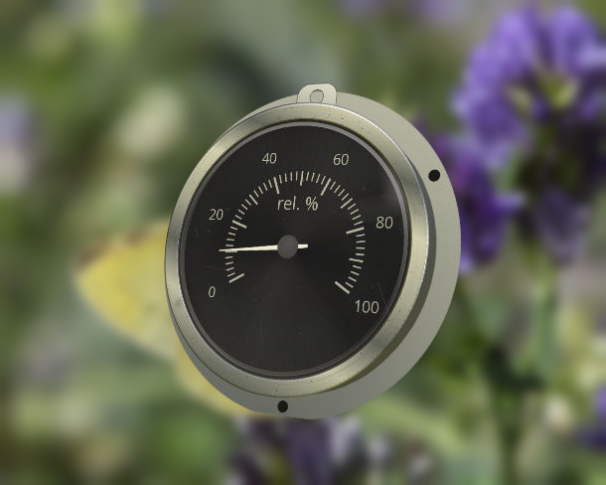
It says 10 %
